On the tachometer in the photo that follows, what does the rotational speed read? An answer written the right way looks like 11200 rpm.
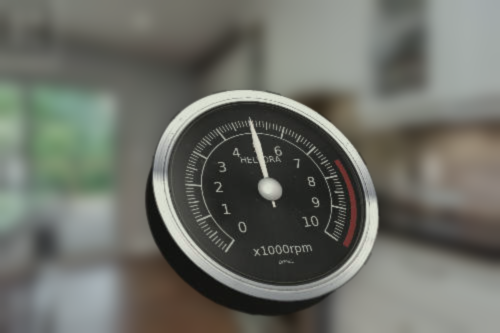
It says 5000 rpm
